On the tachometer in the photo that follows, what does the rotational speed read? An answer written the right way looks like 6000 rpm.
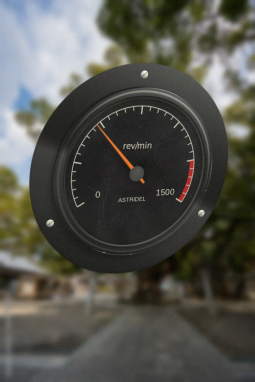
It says 475 rpm
